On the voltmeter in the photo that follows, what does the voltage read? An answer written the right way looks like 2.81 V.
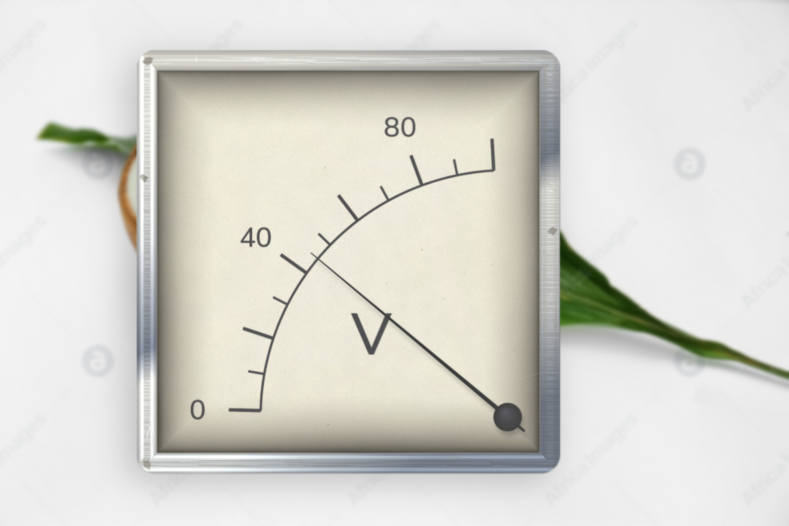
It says 45 V
